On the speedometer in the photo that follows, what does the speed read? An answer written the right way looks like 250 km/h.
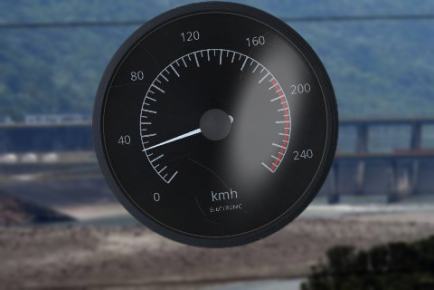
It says 30 km/h
